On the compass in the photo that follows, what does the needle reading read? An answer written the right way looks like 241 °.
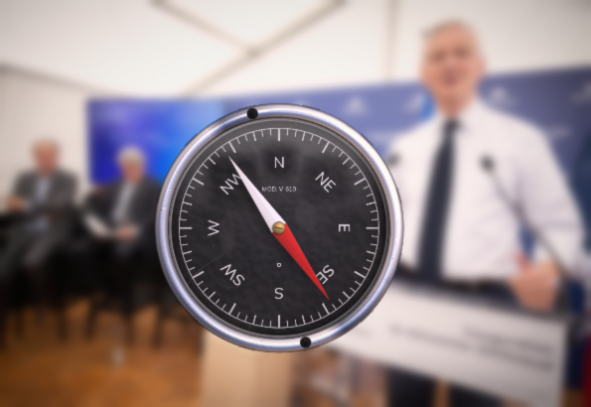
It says 145 °
